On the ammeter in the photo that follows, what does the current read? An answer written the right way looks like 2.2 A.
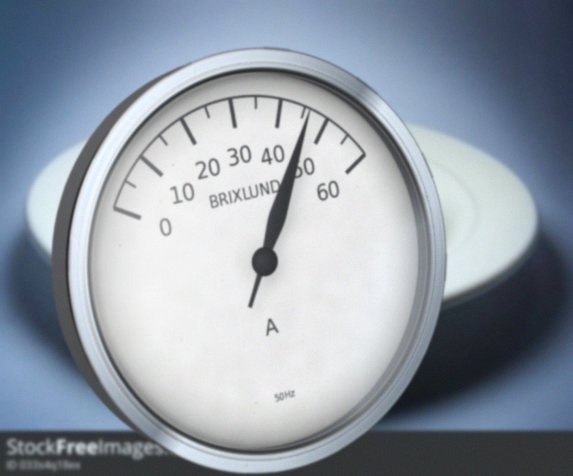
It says 45 A
